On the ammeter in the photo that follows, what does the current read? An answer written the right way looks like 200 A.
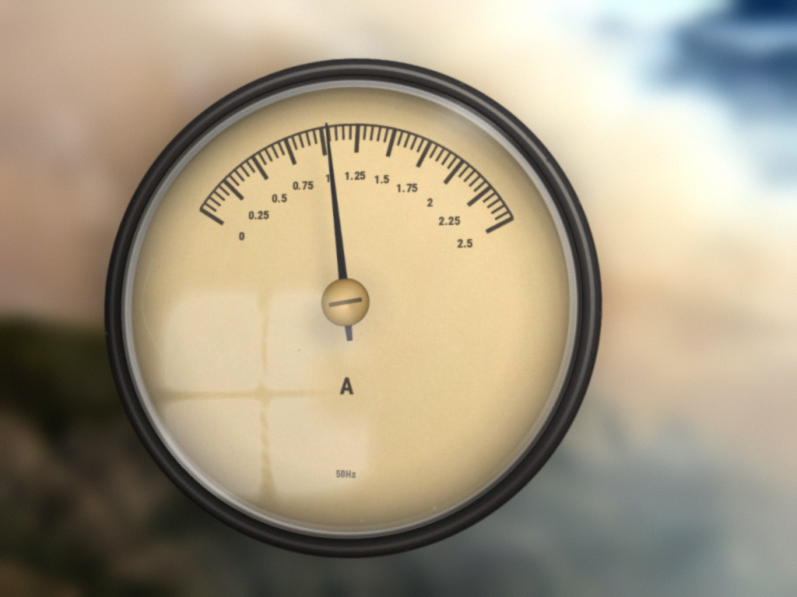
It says 1.05 A
